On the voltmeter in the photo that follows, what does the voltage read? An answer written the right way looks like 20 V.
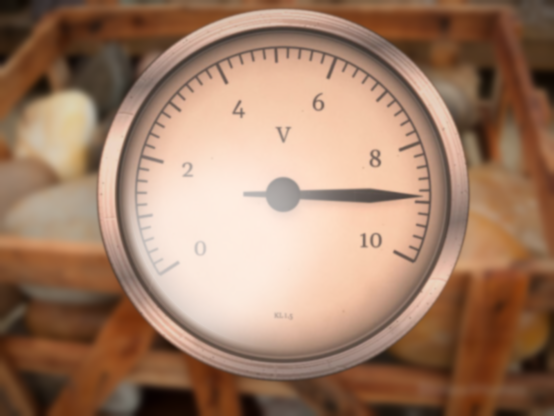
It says 8.9 V
